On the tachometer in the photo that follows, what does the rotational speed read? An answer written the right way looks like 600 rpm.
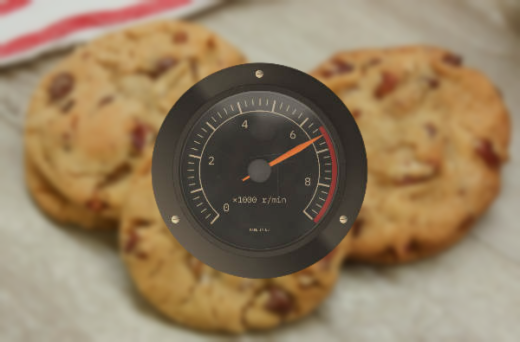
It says 6600 rpm
